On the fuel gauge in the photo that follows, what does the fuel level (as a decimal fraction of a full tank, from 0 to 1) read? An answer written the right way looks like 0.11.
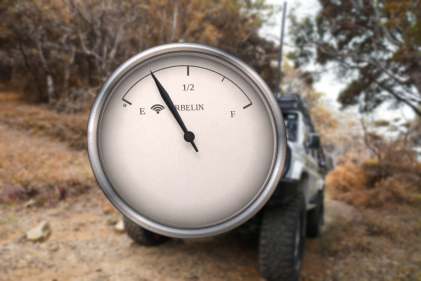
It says 0.25
